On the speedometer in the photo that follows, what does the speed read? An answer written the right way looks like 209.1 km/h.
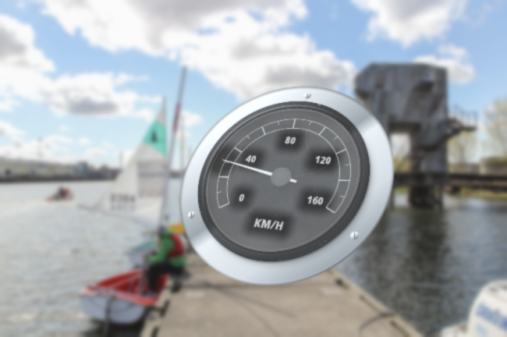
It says 30 km/h
